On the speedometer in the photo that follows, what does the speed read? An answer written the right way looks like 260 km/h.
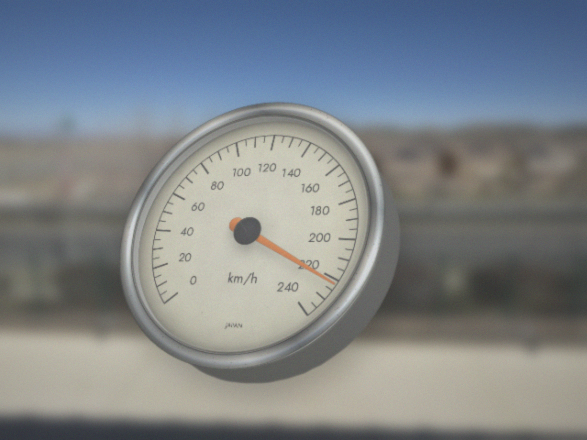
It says 222.5 km/h
